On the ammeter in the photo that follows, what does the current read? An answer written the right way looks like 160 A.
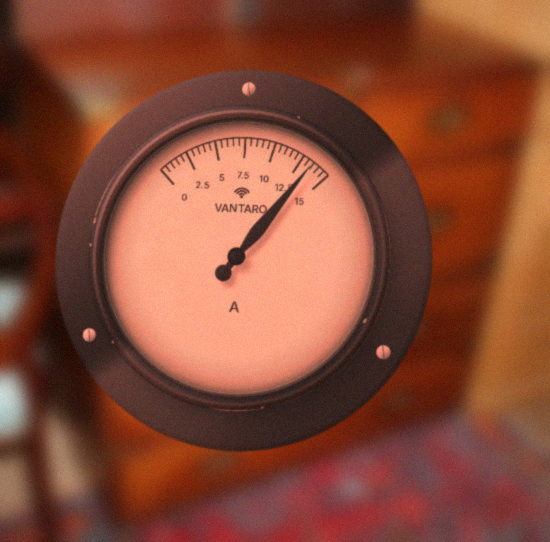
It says 13.5 A
